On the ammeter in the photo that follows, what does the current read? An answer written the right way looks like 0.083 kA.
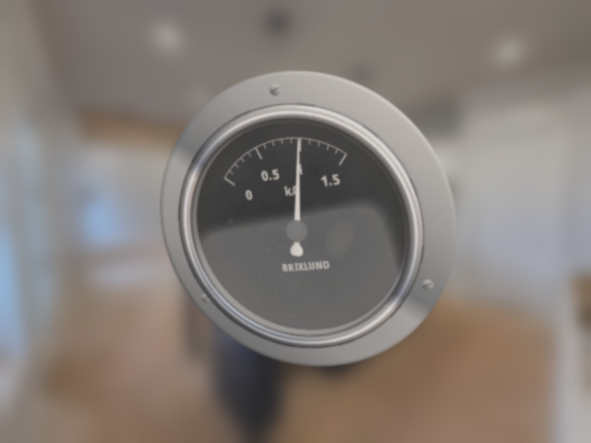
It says 1 kA
